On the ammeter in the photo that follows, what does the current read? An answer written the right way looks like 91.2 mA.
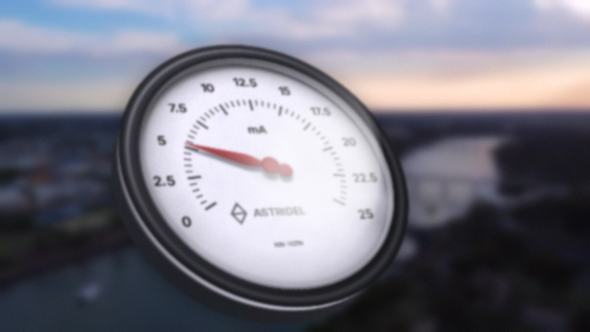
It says 5 mA
